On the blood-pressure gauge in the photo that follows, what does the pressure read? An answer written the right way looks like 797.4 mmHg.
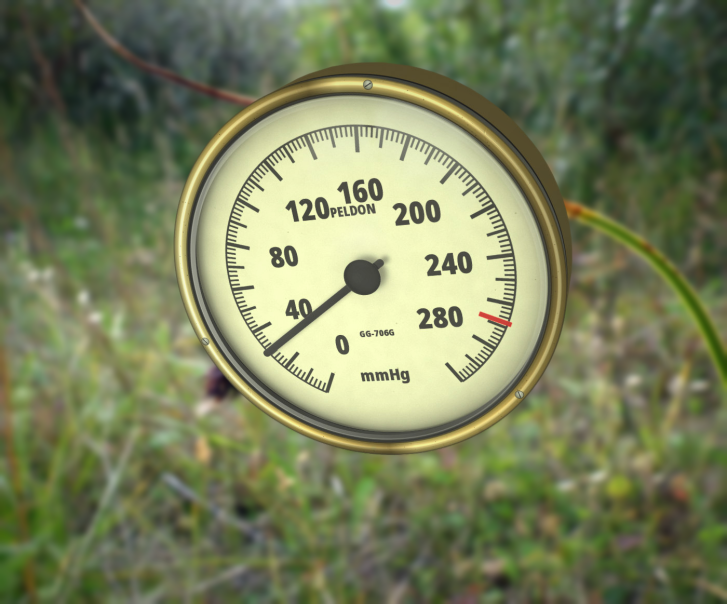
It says 30 mmHg
